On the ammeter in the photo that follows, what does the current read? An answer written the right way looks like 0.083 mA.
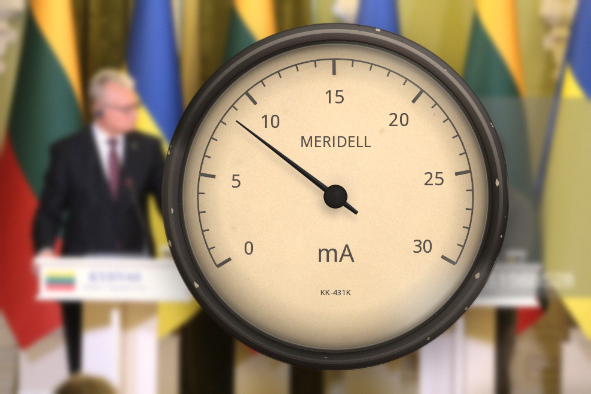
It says 8.5 mA
